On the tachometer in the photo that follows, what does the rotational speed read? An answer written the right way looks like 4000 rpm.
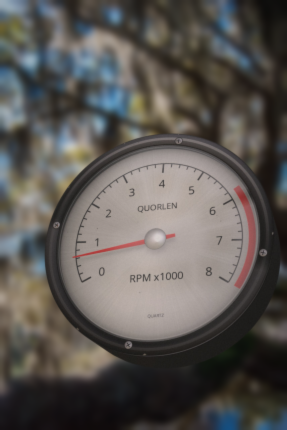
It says 600 rpm
